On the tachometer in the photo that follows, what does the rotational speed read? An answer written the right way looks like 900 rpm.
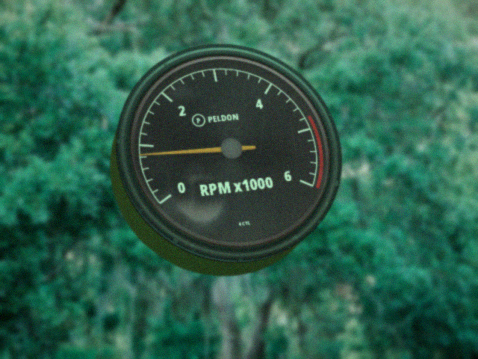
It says 800 rpm
